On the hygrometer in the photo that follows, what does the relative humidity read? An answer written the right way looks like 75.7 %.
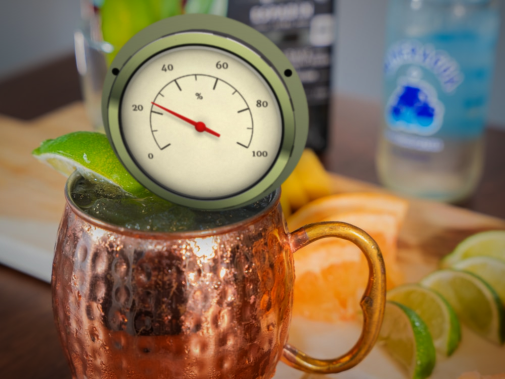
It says 25 %
